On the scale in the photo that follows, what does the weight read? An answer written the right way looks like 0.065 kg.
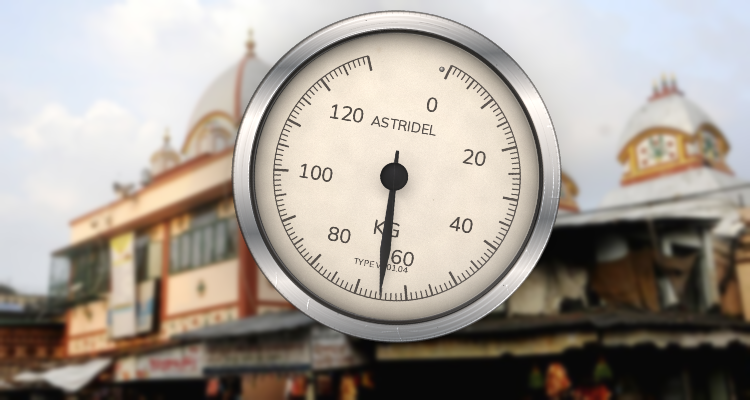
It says 65 kg
